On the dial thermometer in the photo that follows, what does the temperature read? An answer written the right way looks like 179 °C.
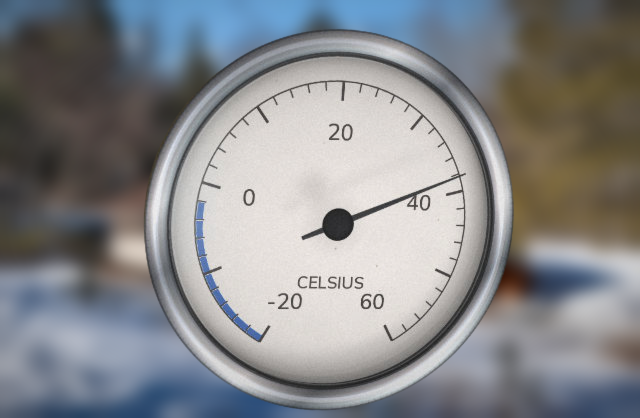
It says 38 °C
